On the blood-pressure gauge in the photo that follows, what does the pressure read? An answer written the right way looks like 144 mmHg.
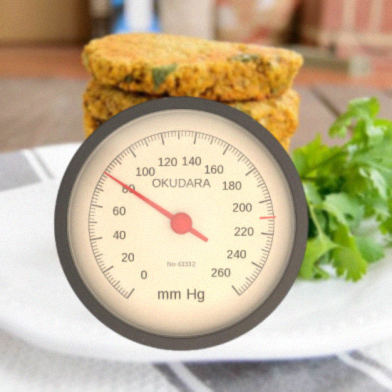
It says 80 mmHg
